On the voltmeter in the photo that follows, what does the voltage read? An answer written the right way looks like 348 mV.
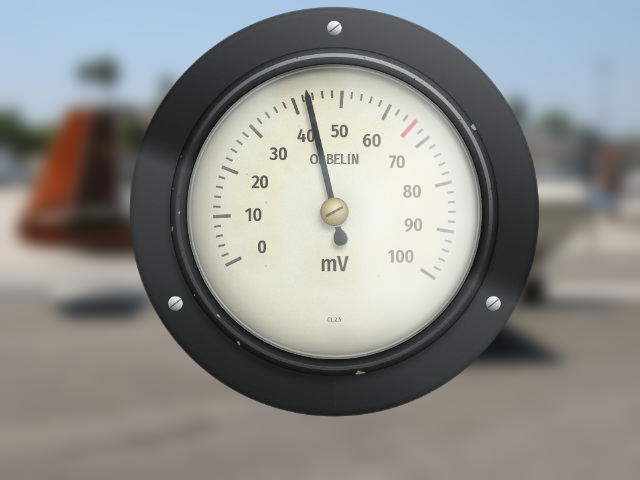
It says 43 mV
